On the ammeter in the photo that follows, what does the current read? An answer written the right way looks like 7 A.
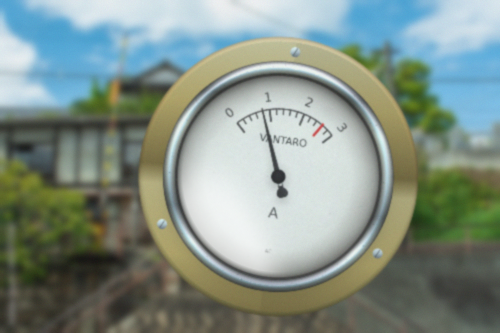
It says 0.8 A
